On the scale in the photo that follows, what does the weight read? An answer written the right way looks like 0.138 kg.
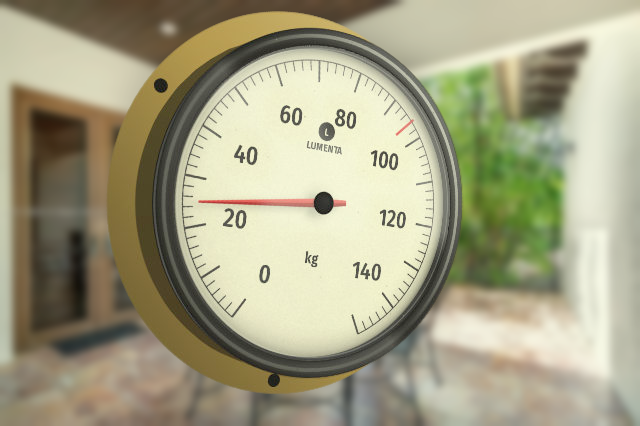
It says 25 kg
